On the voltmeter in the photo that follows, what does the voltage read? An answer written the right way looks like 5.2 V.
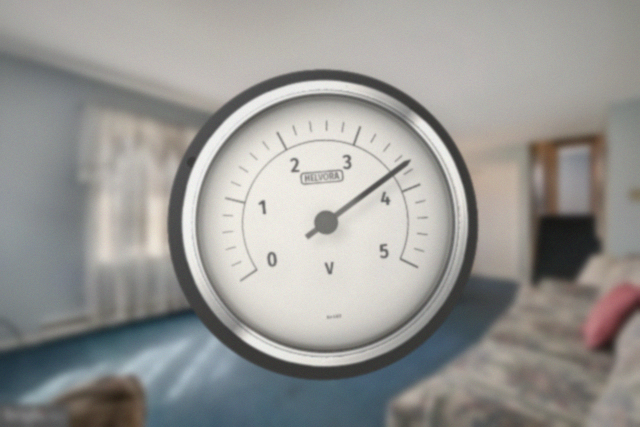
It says 3.7 V
